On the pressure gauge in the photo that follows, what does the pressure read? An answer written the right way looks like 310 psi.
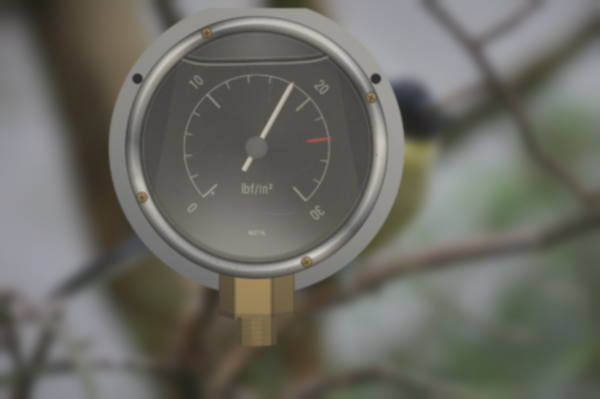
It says 18 psi
